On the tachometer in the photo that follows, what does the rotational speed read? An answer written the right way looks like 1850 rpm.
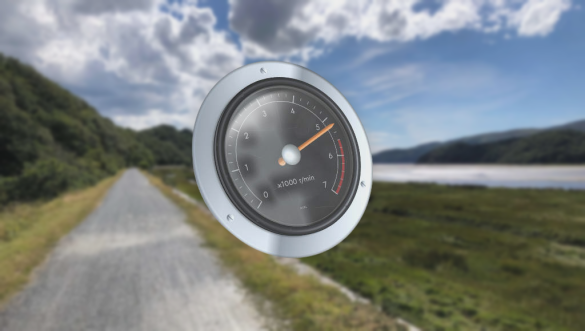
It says 5200 rpm
